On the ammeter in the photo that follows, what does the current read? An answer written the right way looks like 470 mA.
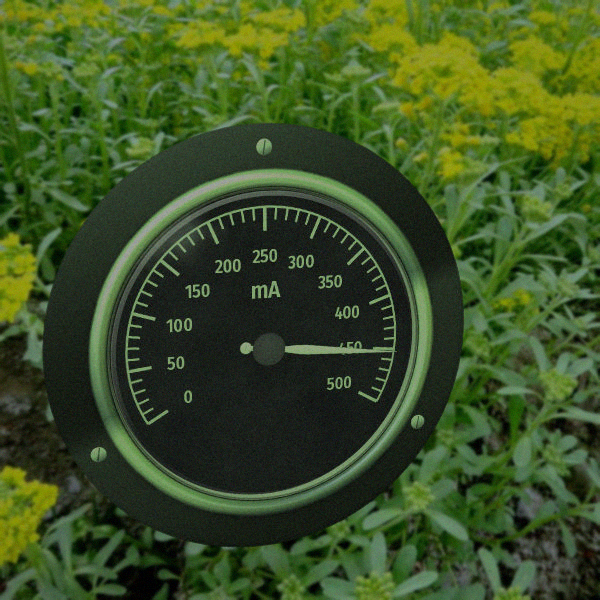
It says 450 mA
